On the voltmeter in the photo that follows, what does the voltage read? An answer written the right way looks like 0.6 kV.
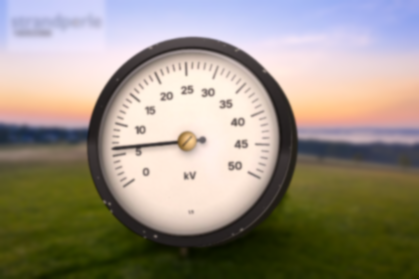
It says 6 kV
